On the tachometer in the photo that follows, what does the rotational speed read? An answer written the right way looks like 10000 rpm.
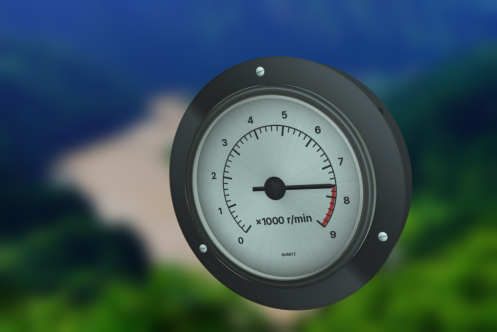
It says 7600 rpm
